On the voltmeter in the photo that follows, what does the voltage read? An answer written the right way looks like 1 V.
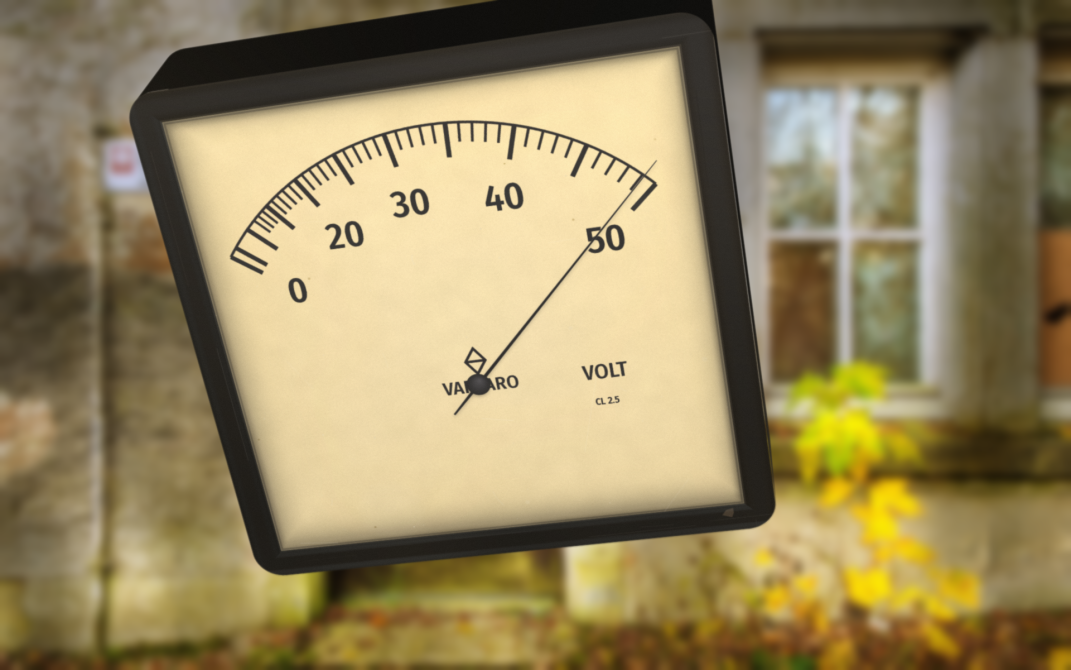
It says 49 V
